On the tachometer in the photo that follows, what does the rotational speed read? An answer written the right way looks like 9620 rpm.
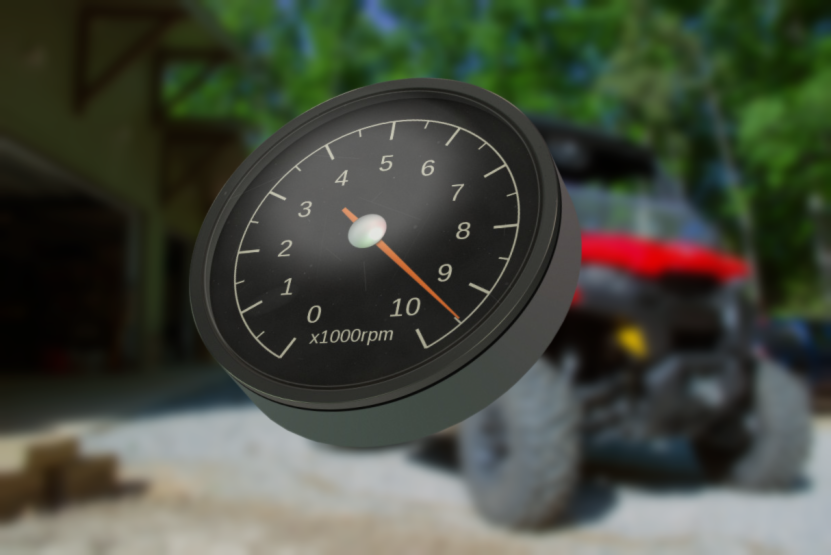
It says 9500 rpm
